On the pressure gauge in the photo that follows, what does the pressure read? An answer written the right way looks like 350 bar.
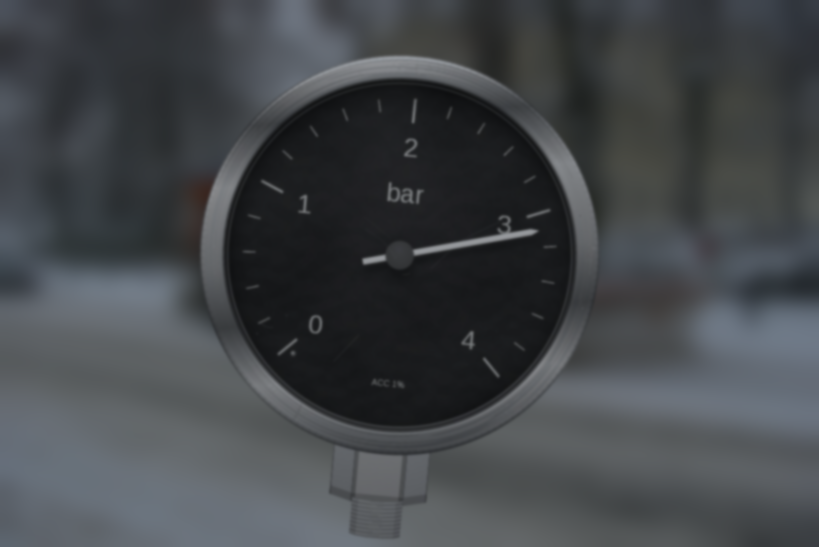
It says 3.1 bar
